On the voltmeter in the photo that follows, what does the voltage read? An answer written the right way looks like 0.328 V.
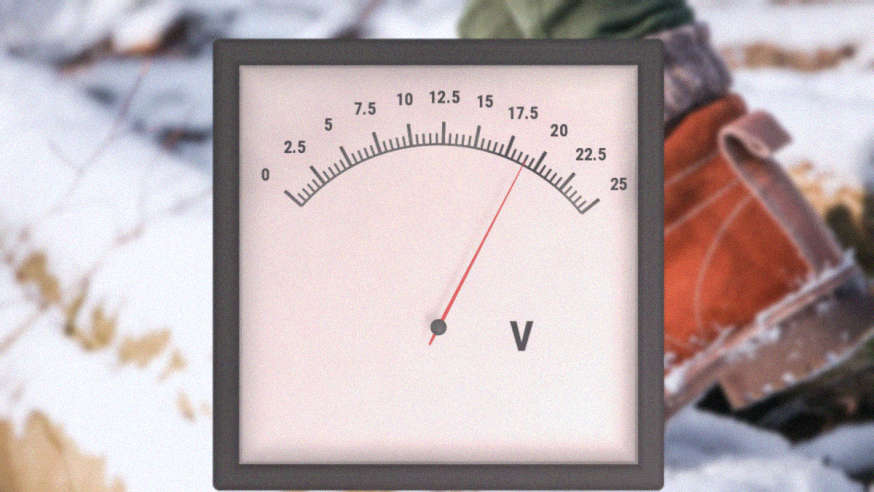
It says 19 V
